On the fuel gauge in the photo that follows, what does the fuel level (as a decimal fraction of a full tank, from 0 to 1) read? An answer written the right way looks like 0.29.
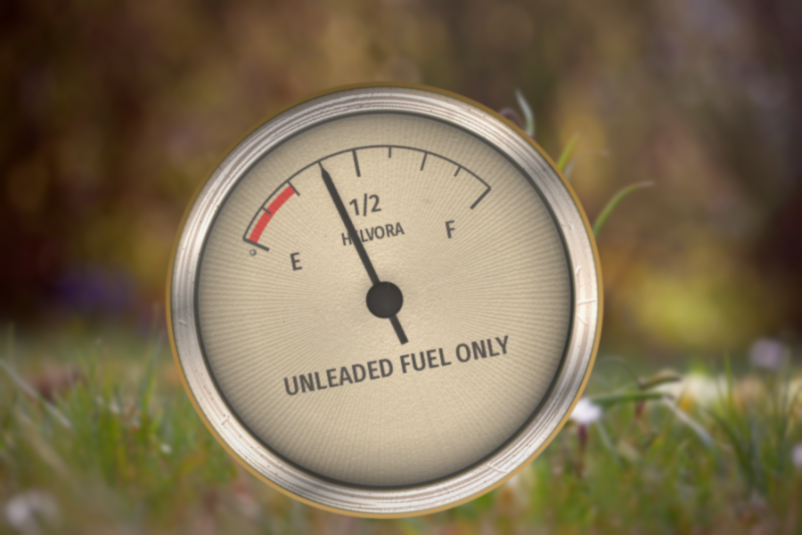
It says 0.375
